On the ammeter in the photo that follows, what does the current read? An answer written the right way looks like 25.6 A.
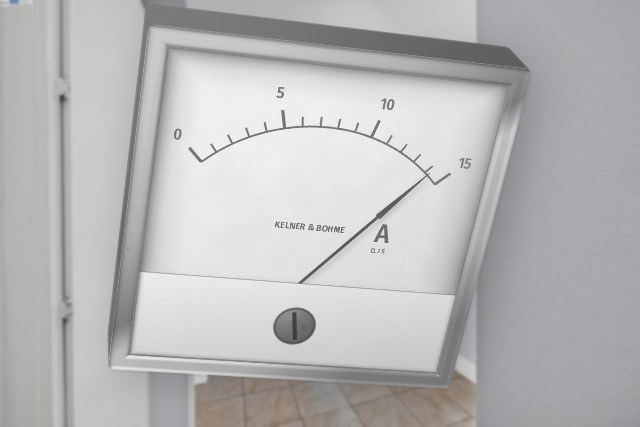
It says 14 A
